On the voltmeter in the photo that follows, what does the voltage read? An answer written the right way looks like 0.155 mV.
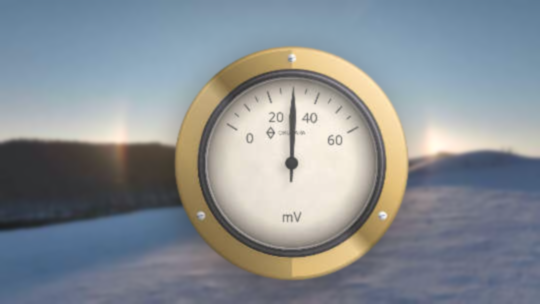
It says 30 mV
